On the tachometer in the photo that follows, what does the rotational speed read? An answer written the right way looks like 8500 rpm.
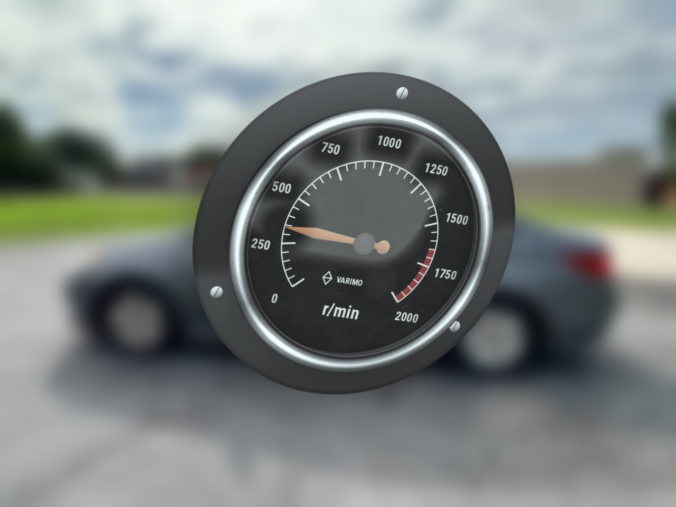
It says 350 rpm
